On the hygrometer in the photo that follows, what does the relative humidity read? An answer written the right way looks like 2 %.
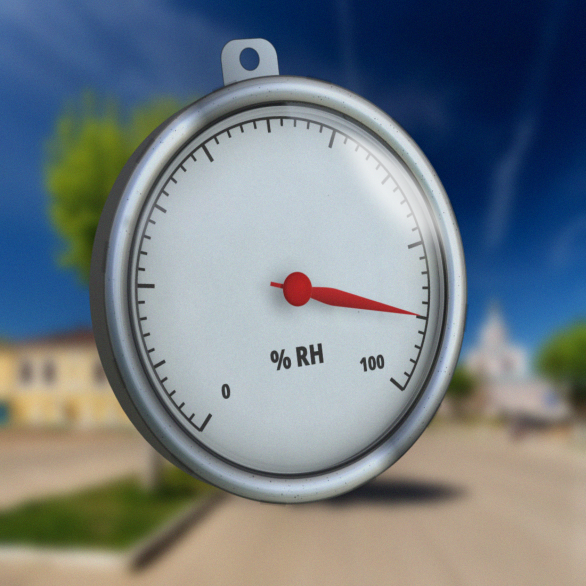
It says 90 %
